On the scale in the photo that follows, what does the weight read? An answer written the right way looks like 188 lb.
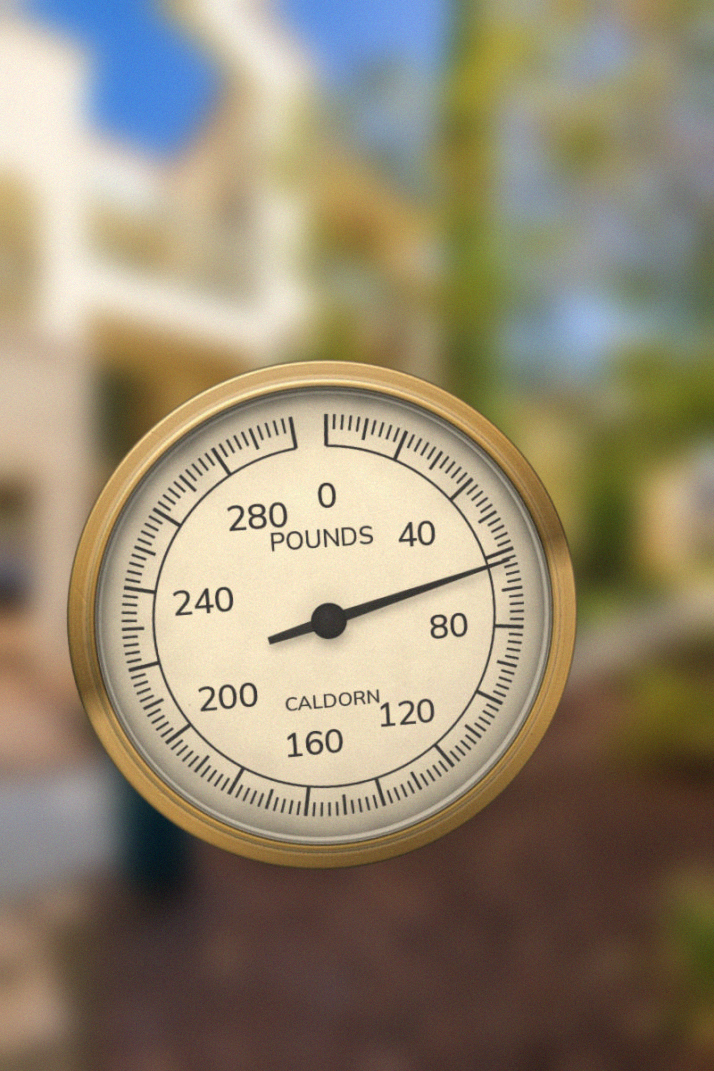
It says 62 lb
